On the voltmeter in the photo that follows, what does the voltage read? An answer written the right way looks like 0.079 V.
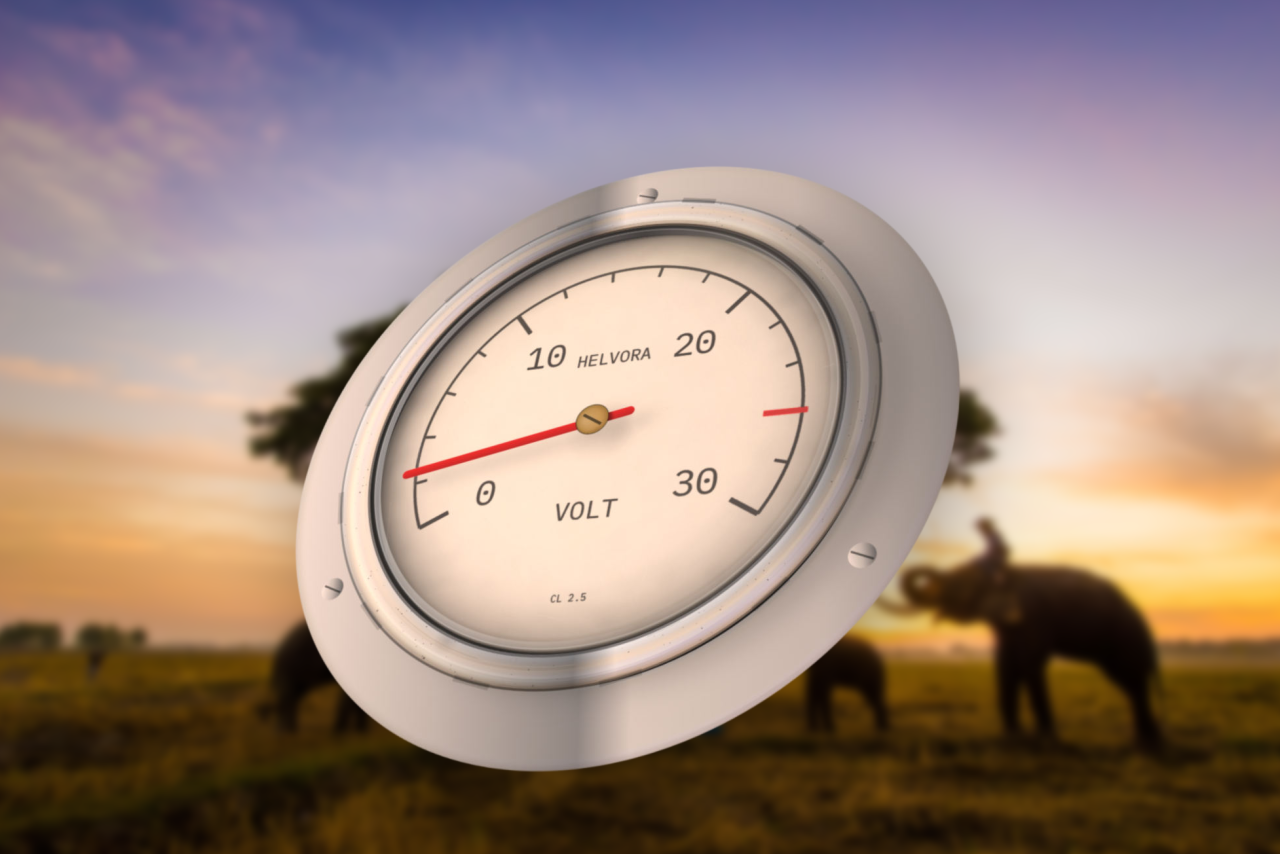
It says 2 V
